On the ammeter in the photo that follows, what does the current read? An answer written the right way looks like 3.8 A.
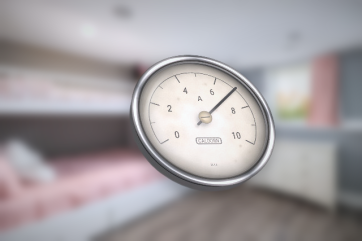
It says 7 A
